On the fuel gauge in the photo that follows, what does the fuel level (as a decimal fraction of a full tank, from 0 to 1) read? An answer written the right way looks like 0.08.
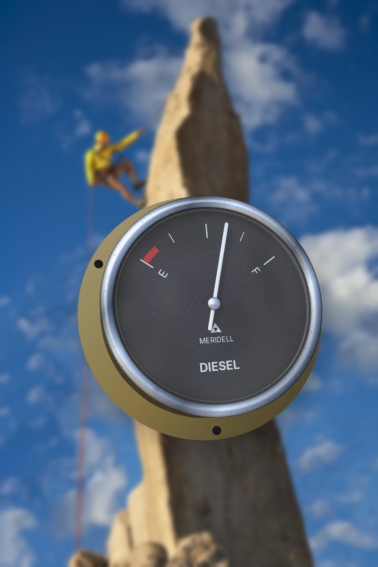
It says 0.625
